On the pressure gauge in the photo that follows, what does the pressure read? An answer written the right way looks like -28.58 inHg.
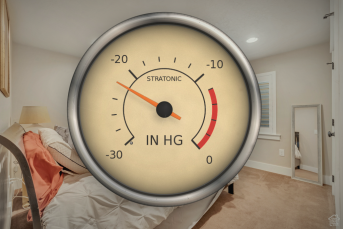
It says -22 inHg
